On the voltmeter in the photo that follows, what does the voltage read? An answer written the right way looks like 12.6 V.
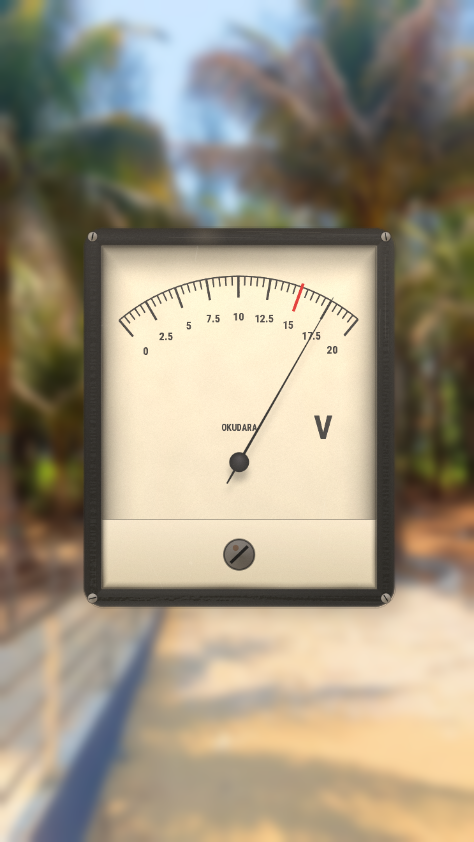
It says 17.5 V
